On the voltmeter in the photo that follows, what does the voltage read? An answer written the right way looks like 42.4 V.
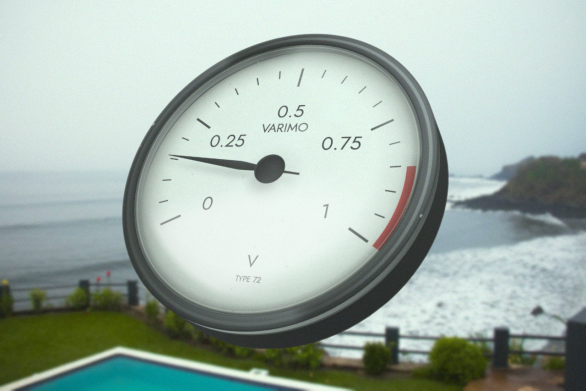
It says 0.15 V
